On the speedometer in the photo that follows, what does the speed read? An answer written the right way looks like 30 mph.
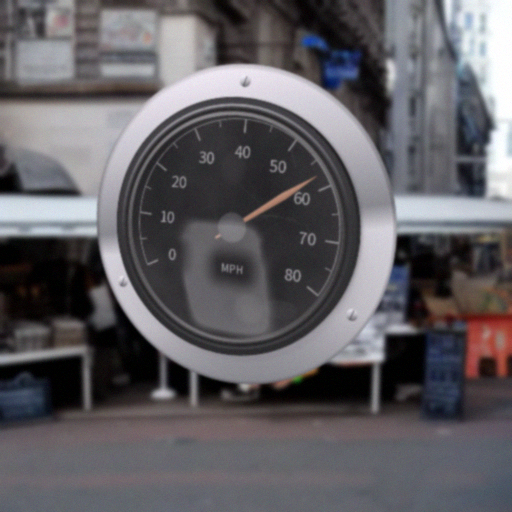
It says 57.5 mph
